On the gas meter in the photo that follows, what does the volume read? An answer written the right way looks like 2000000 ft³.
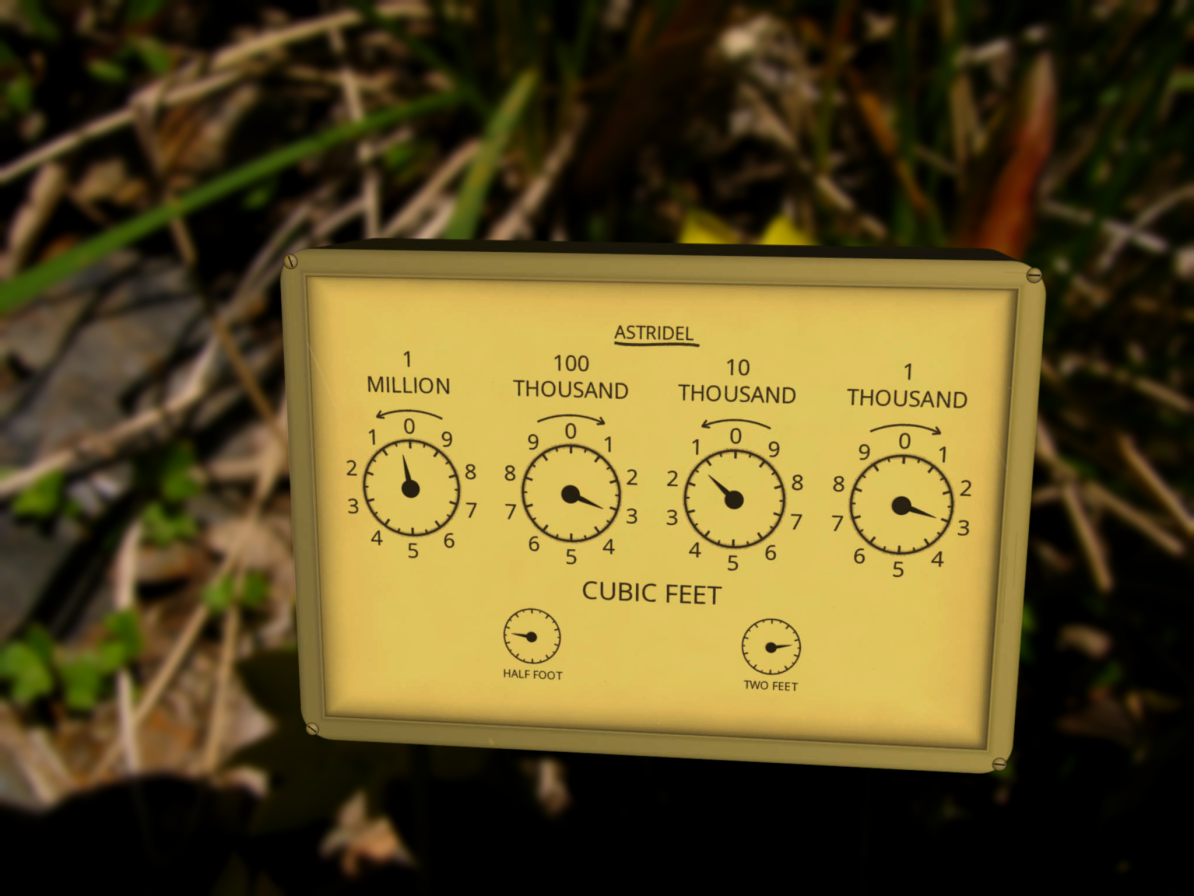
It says 31300 ft³
